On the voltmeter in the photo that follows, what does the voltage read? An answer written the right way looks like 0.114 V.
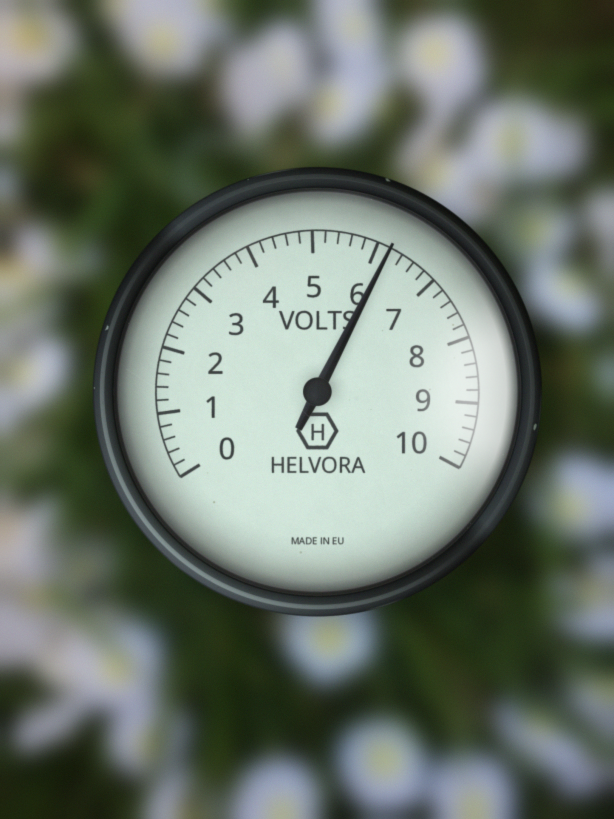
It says 6.2 V
